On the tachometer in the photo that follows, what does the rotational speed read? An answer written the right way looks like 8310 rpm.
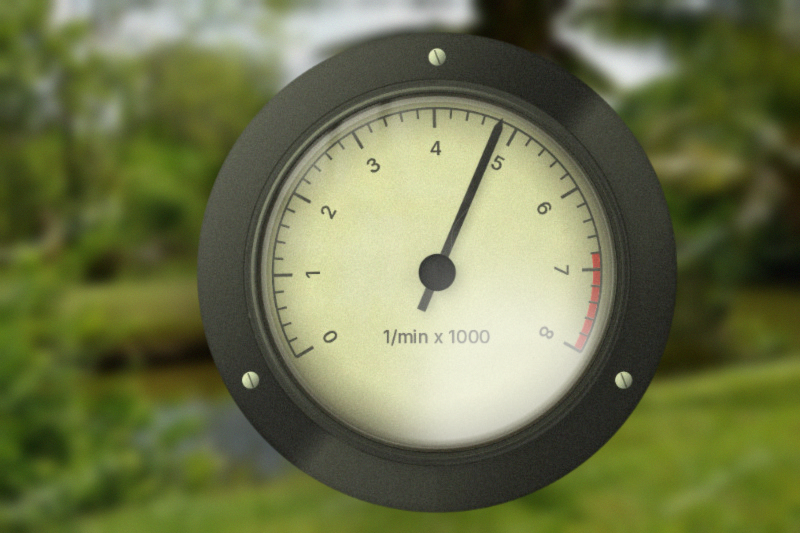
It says 4800 rpm
